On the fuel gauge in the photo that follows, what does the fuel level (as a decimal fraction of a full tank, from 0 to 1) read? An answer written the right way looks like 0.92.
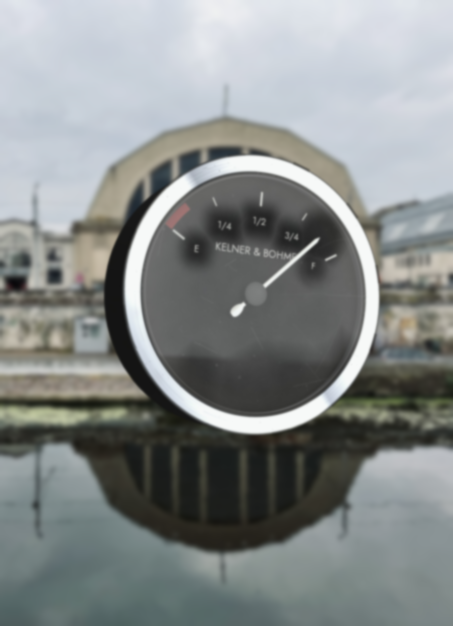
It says 0.875
